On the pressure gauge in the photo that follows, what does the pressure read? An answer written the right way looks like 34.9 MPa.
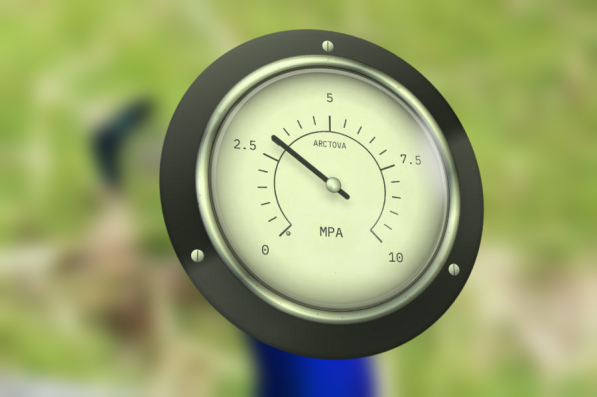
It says 3 MPa
